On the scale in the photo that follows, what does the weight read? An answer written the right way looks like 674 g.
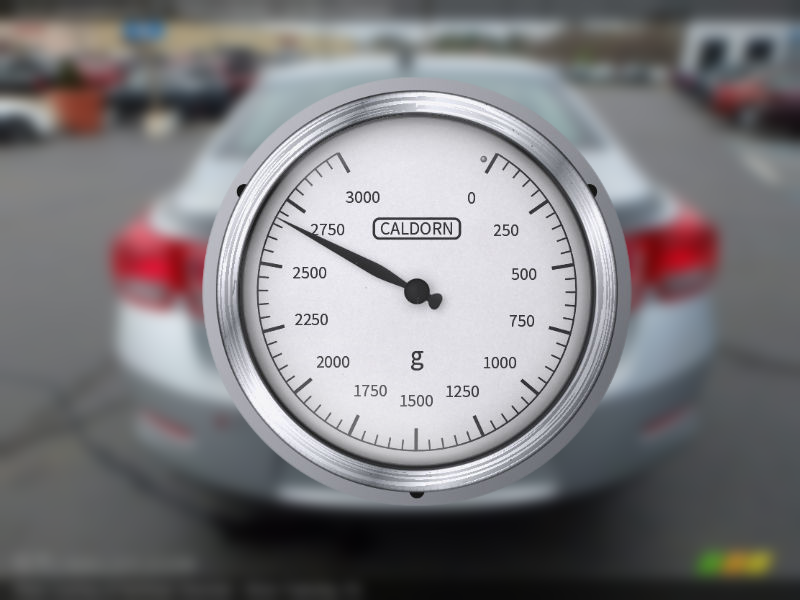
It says 2675 g
